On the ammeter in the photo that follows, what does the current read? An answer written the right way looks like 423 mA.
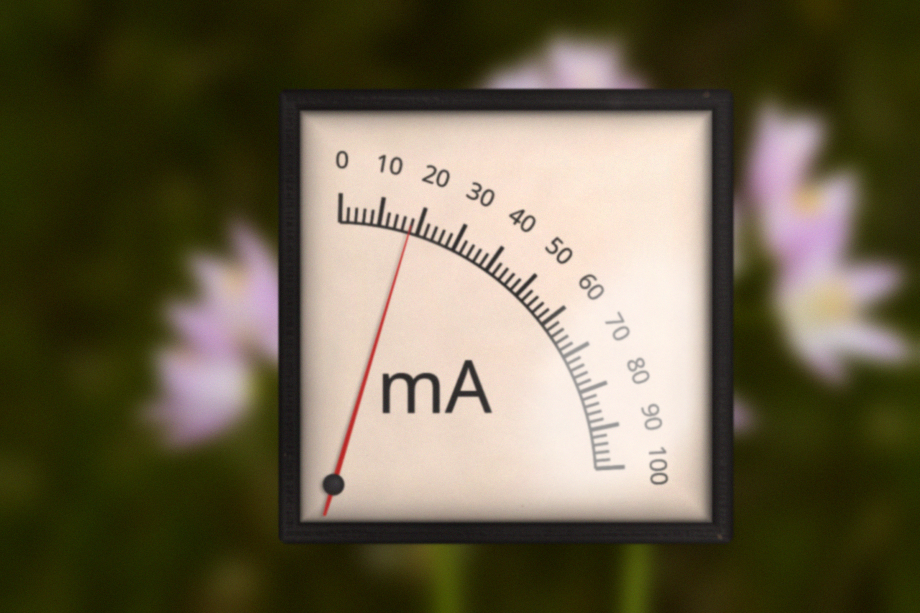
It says 18 mA
